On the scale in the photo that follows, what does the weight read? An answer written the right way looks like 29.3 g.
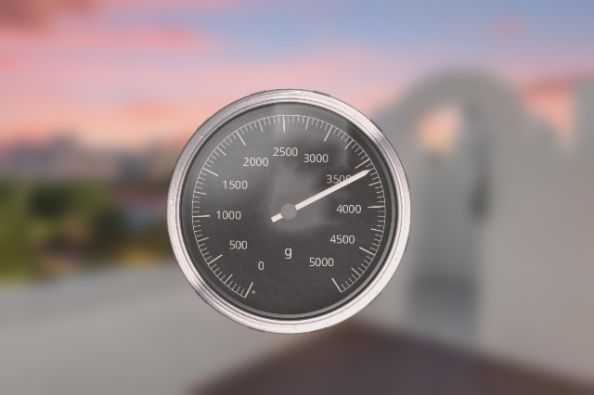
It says 3600 g
